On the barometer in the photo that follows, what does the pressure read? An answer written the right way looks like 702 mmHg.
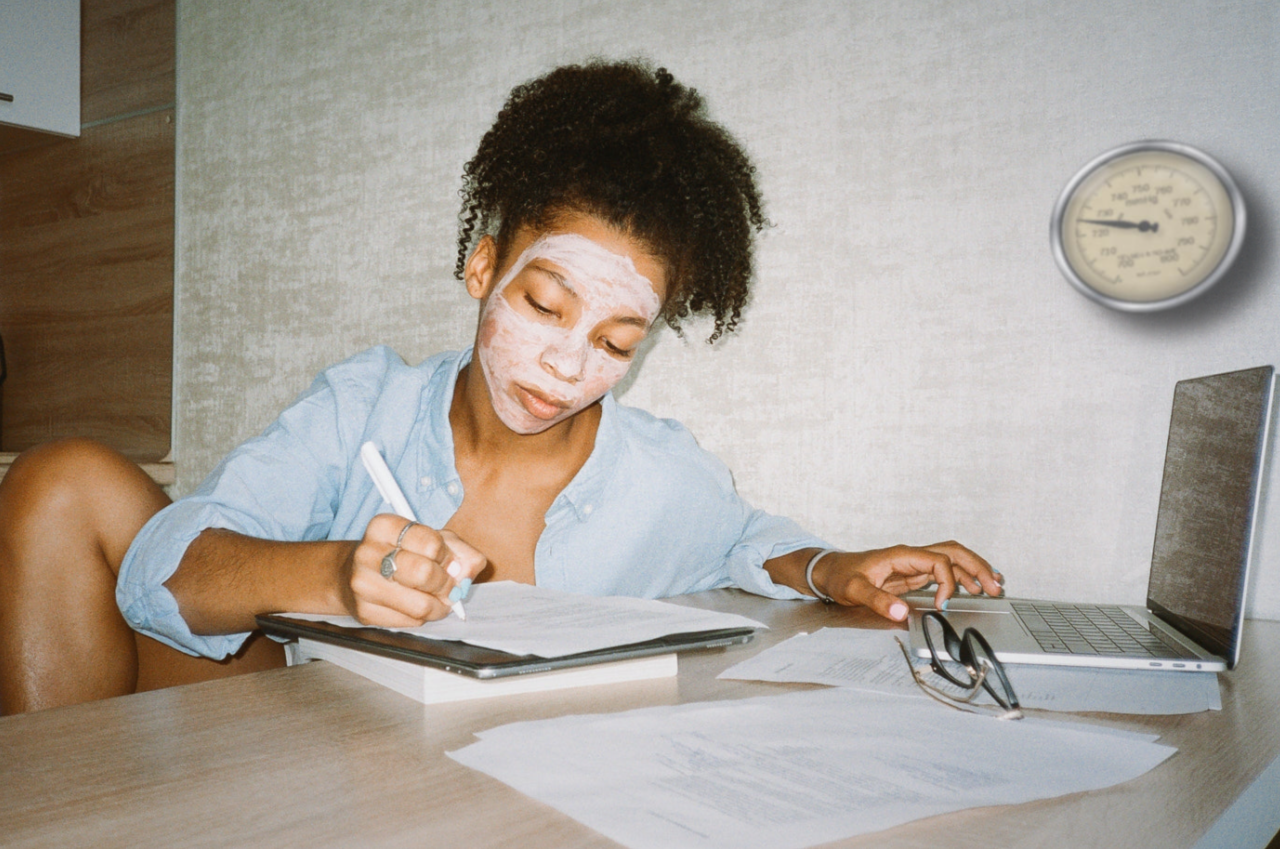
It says 725 mmHg
